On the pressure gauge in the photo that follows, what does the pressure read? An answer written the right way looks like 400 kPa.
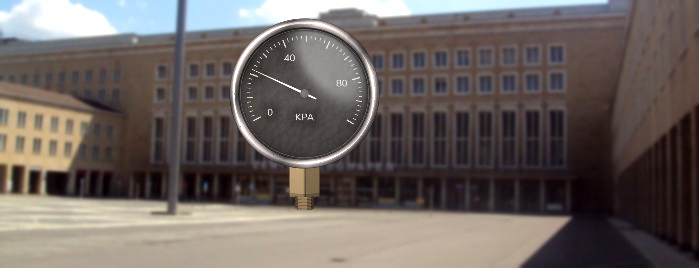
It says 22 kPa
